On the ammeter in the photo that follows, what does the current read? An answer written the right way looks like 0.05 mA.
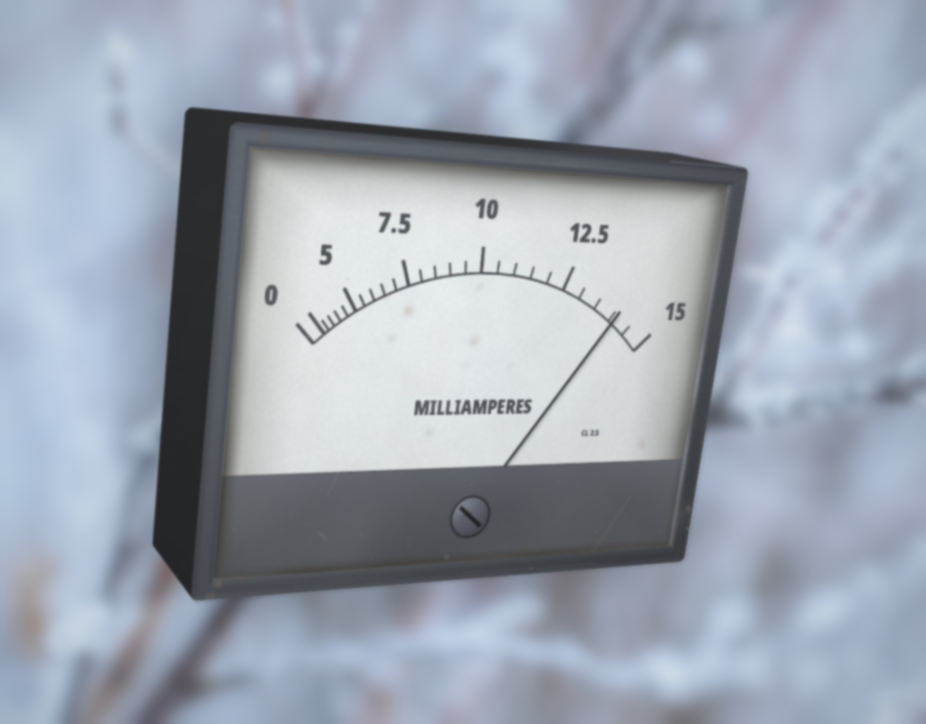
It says 14 mA
